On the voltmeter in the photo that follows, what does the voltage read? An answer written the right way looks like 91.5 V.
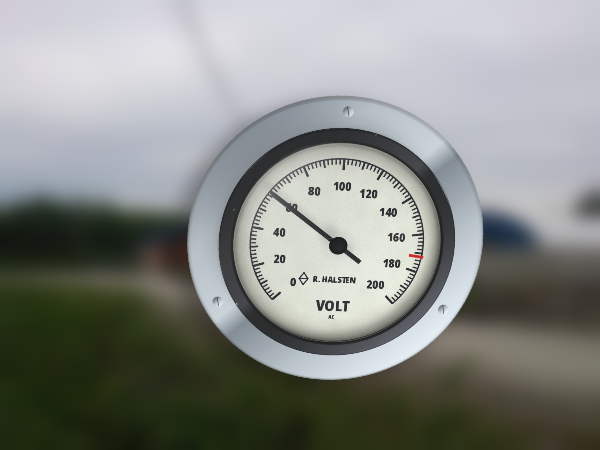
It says 60 V
